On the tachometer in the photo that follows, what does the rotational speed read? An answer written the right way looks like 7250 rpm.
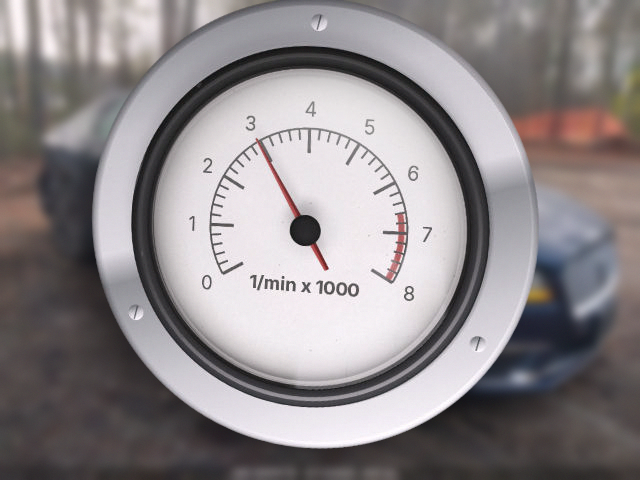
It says 3000 rpm
